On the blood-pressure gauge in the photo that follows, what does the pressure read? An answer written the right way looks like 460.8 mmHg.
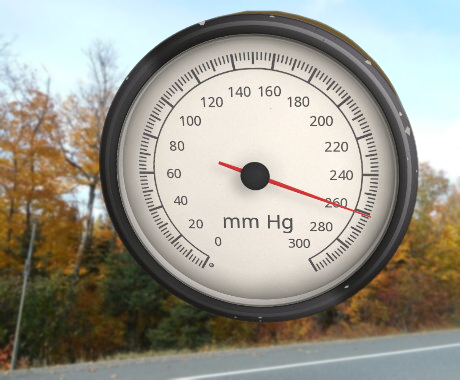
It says 260 mmHg
